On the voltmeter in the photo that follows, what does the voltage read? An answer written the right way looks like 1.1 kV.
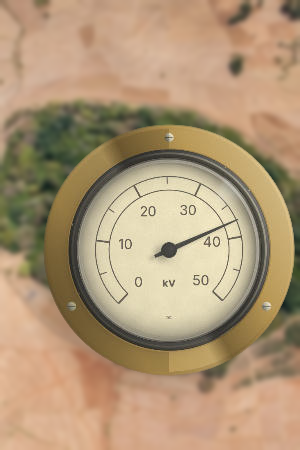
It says 37.5 kV
